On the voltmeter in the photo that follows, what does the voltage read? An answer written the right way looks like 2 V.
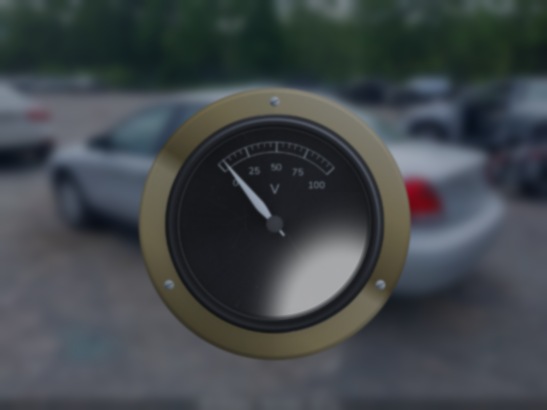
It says 5 V
